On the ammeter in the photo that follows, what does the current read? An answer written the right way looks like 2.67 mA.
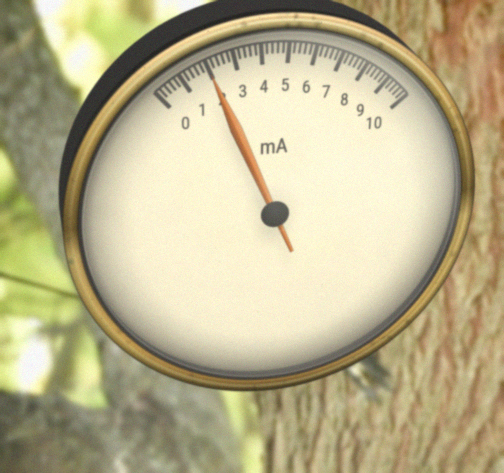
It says 2 mA
